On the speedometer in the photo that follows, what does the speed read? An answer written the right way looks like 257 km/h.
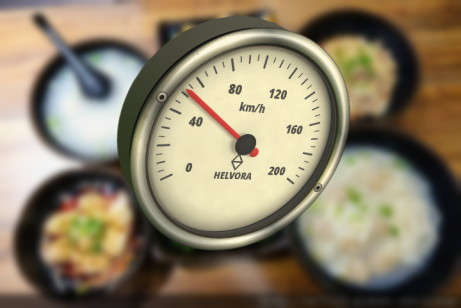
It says 52.5 km/h
